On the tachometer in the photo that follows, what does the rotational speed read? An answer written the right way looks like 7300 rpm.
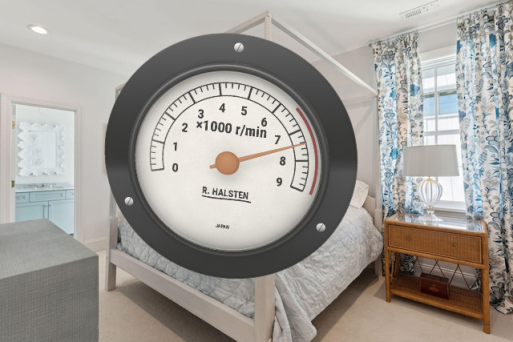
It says 7400 rpm
